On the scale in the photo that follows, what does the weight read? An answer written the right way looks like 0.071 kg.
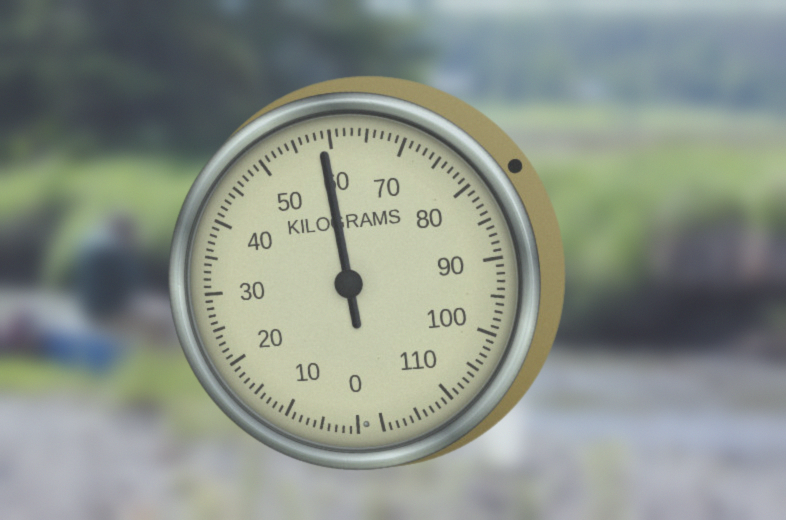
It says 59 kg
